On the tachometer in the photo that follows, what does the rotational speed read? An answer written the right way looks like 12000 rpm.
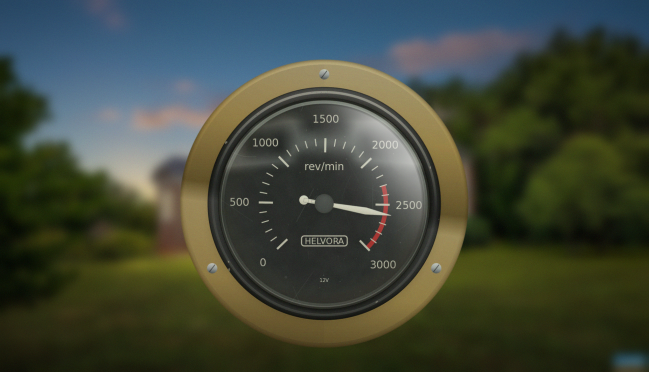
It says 2600 rpm
